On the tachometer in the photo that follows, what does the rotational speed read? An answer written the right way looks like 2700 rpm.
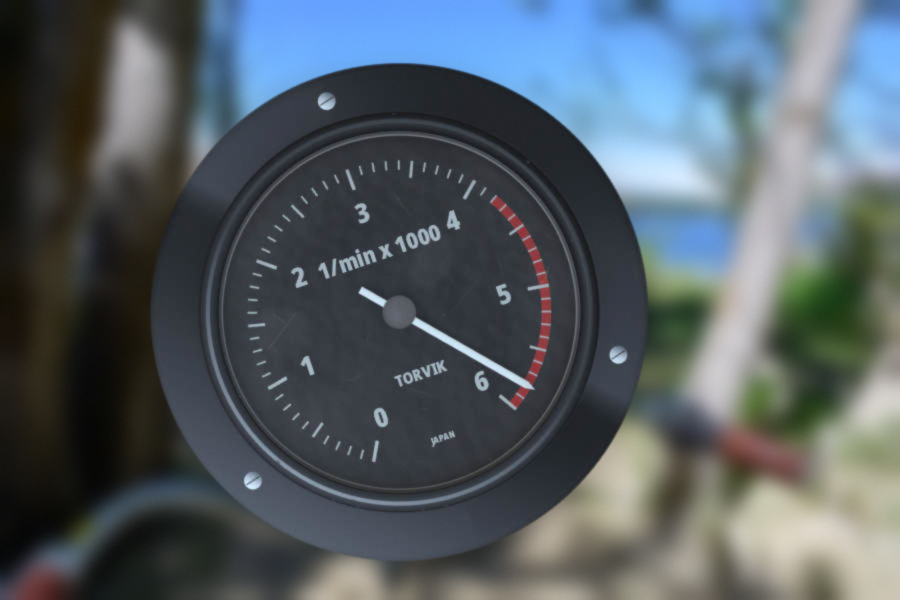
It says 5800 rpm
